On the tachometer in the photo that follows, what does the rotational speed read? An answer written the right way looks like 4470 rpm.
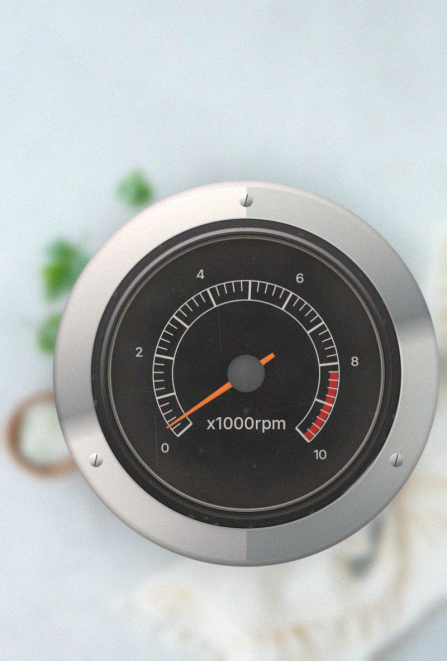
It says 300 rpm
